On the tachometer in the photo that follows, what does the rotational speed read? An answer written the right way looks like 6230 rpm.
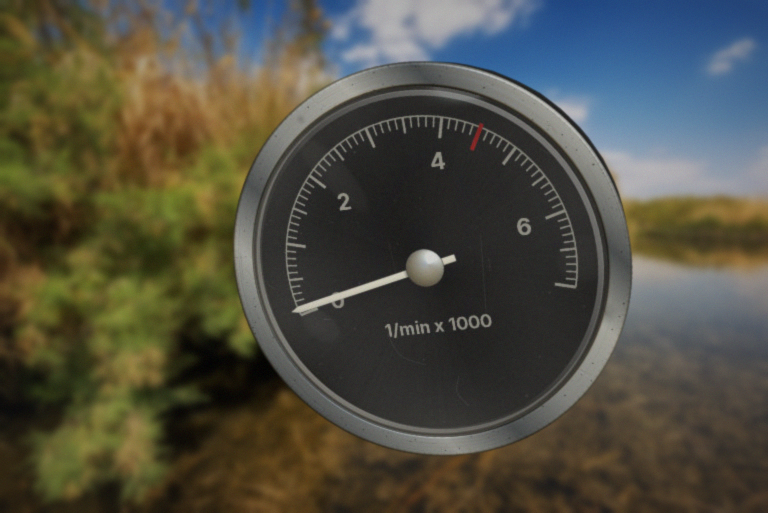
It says 100 rpm
